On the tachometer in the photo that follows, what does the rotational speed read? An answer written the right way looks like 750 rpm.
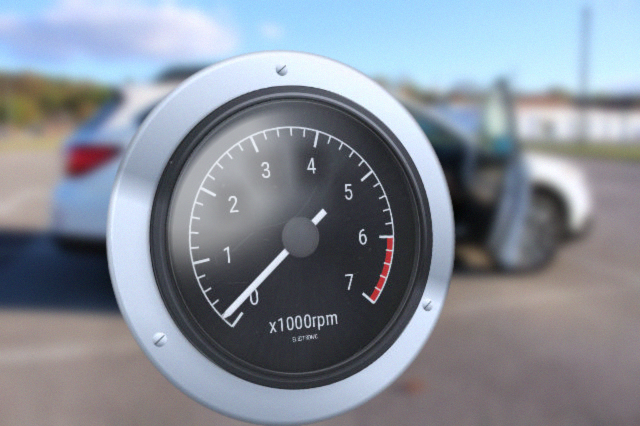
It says 200 rpm
